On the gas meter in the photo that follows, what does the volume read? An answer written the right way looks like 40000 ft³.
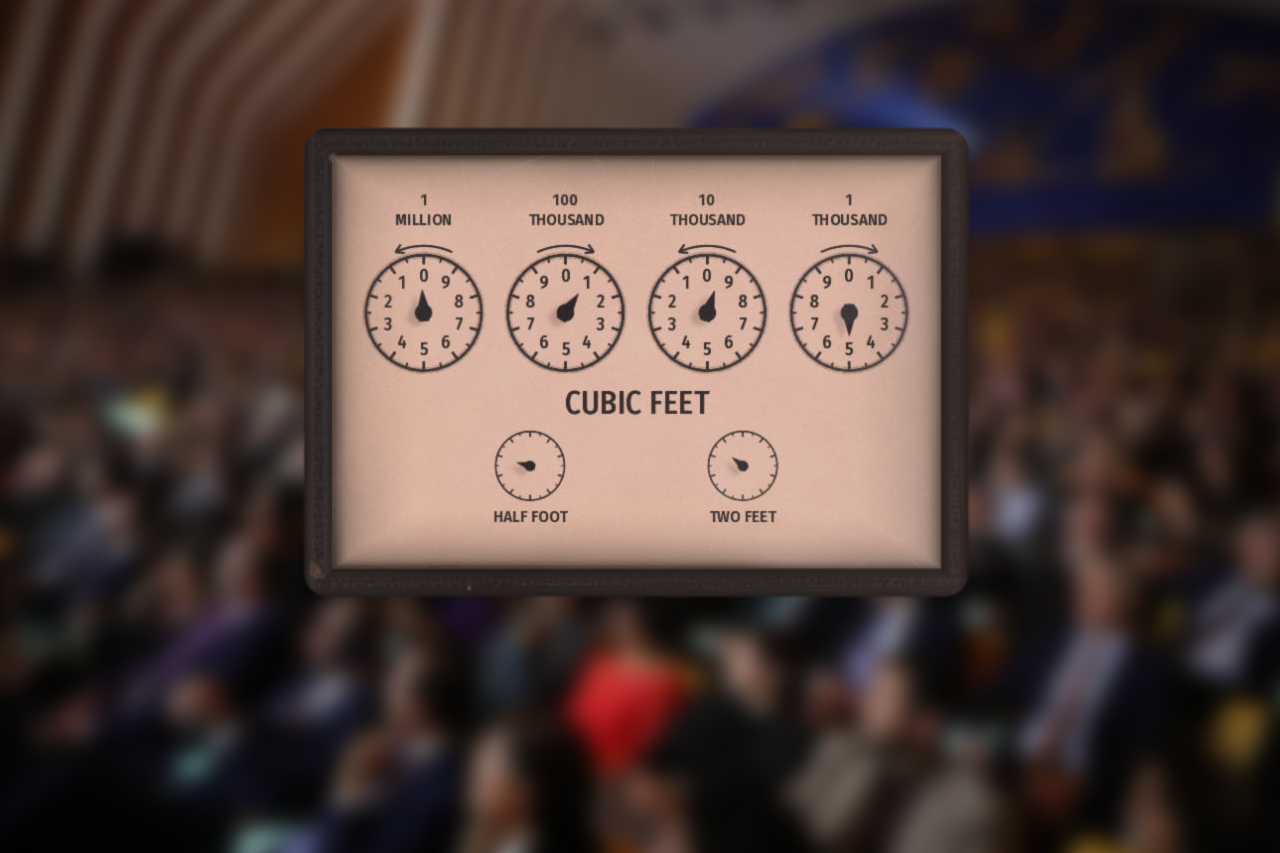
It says 9500 ft³
